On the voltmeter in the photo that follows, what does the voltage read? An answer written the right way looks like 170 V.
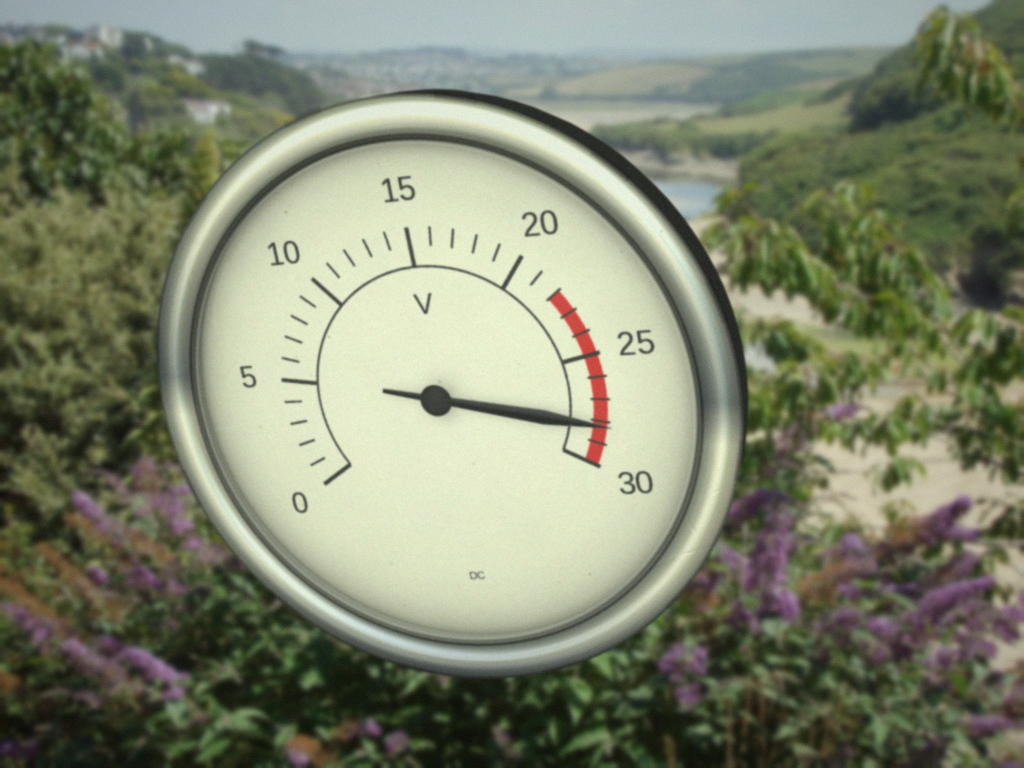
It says 28 V
